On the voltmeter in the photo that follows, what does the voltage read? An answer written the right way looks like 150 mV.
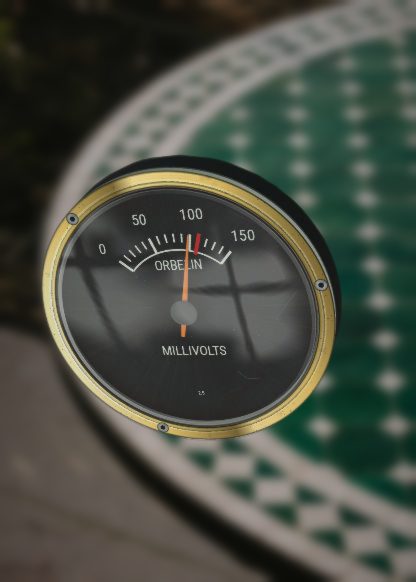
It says 100 mV
